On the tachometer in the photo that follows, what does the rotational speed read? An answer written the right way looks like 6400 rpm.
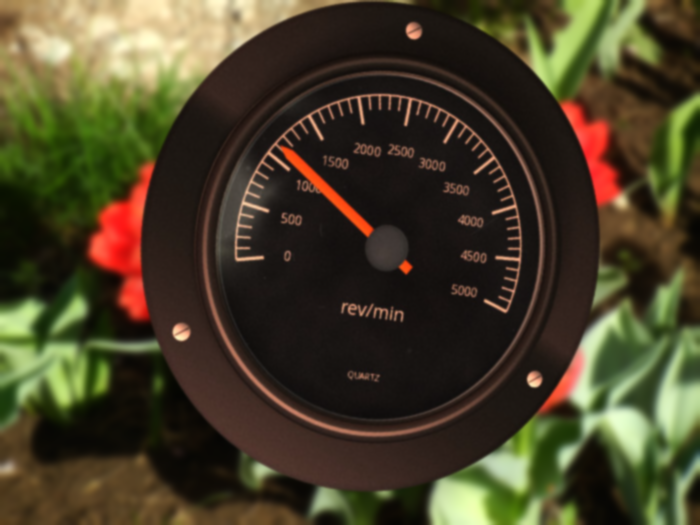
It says 1100 rpm
